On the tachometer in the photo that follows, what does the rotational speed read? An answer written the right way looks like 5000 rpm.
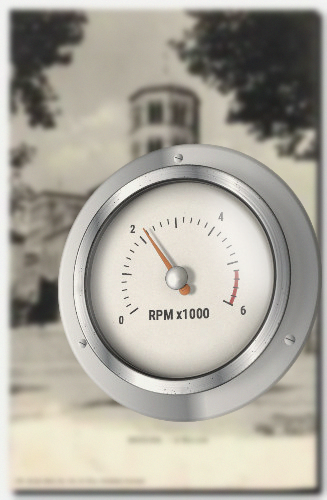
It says 2200 rpm
